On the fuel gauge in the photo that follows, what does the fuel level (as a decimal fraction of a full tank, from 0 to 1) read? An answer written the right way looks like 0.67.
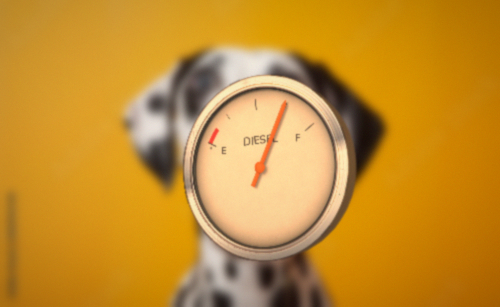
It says 0.75
